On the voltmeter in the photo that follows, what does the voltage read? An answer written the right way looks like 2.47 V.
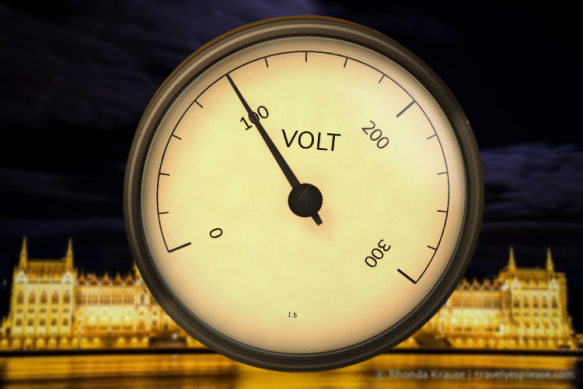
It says 100 V
